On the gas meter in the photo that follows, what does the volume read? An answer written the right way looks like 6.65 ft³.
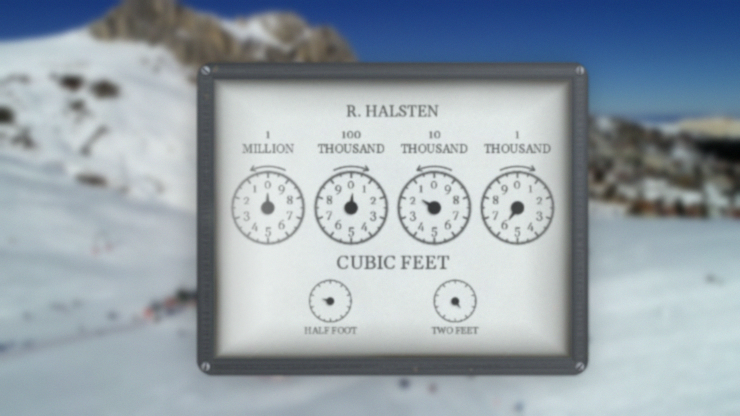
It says 1600 ft³
